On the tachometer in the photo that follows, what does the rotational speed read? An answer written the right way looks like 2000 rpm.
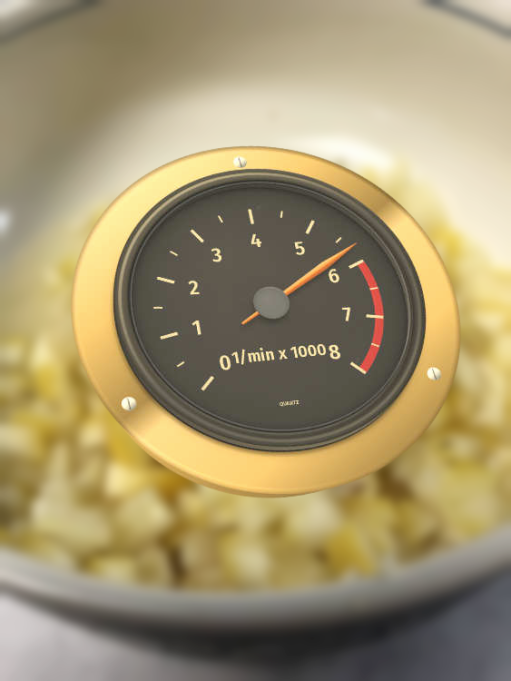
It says 5750 rpm
